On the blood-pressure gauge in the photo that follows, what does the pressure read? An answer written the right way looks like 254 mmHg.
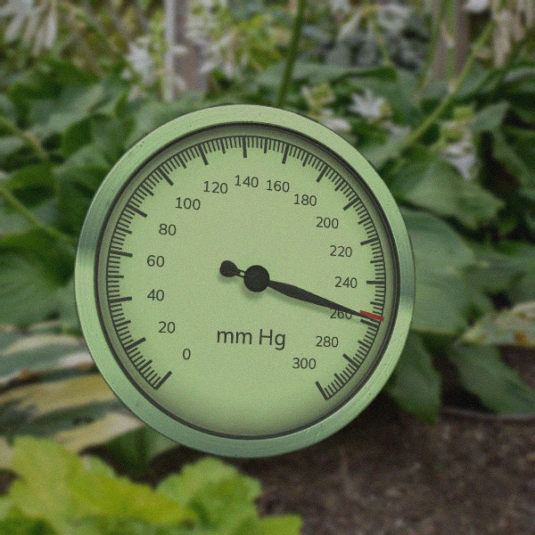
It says 258 mmHg
